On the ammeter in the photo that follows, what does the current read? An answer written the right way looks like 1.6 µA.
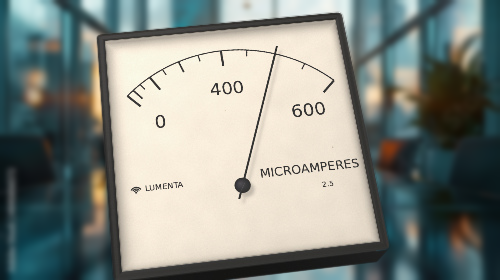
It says 500 µA
